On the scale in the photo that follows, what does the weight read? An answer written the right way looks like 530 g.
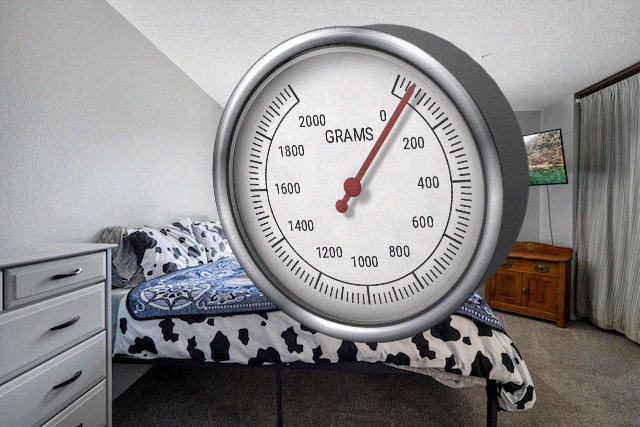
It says 60 g
